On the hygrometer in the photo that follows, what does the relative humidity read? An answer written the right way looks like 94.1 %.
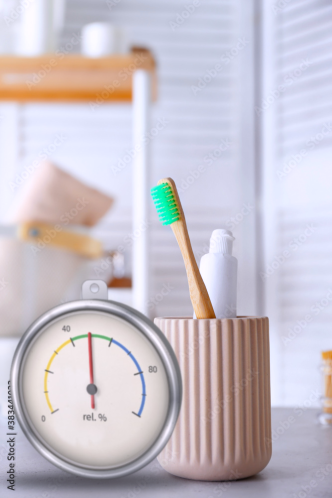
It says 50 %
